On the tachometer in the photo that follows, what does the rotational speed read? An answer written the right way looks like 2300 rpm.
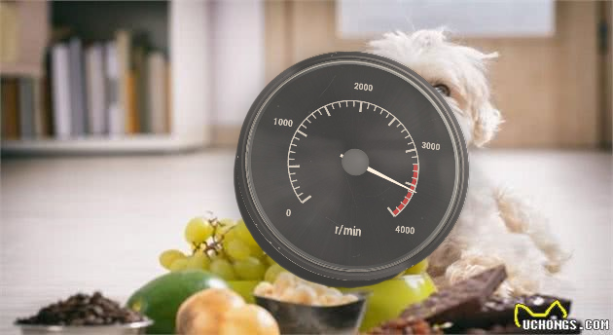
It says 3600 rpm
